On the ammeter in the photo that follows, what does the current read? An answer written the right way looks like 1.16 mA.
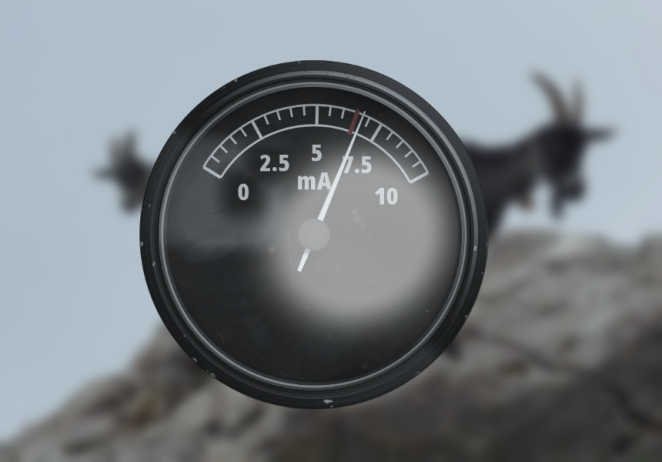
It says 6.75 mA
